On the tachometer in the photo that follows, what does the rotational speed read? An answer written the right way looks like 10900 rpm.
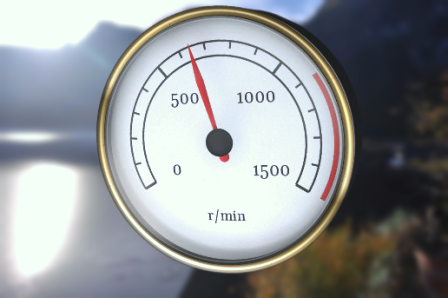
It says 650 rpm
